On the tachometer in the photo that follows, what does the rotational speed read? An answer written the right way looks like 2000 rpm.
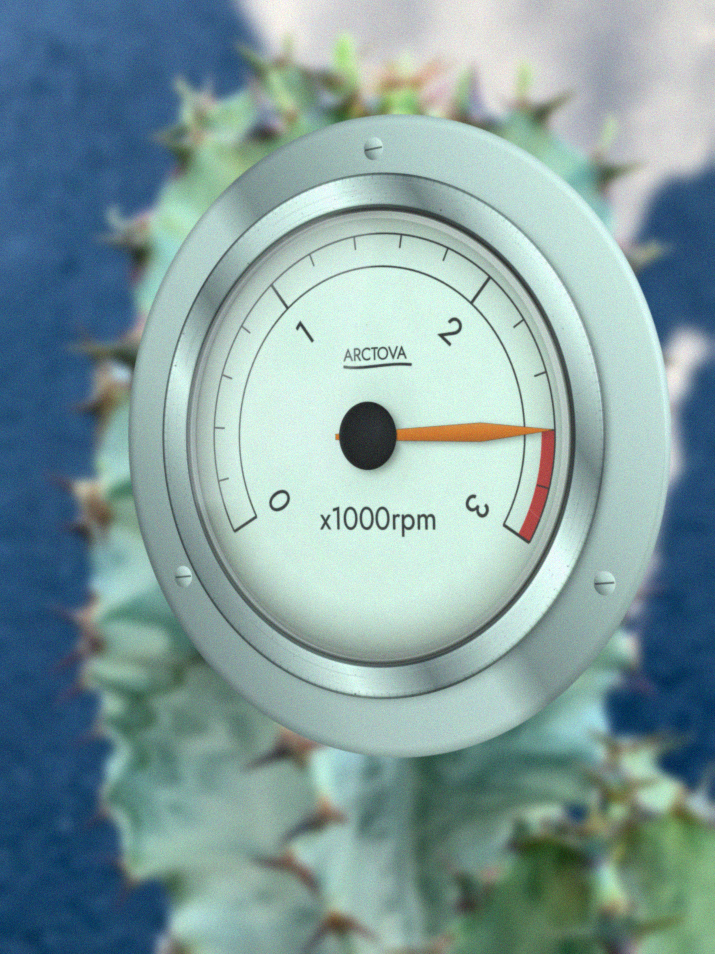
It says 2600 rpm
